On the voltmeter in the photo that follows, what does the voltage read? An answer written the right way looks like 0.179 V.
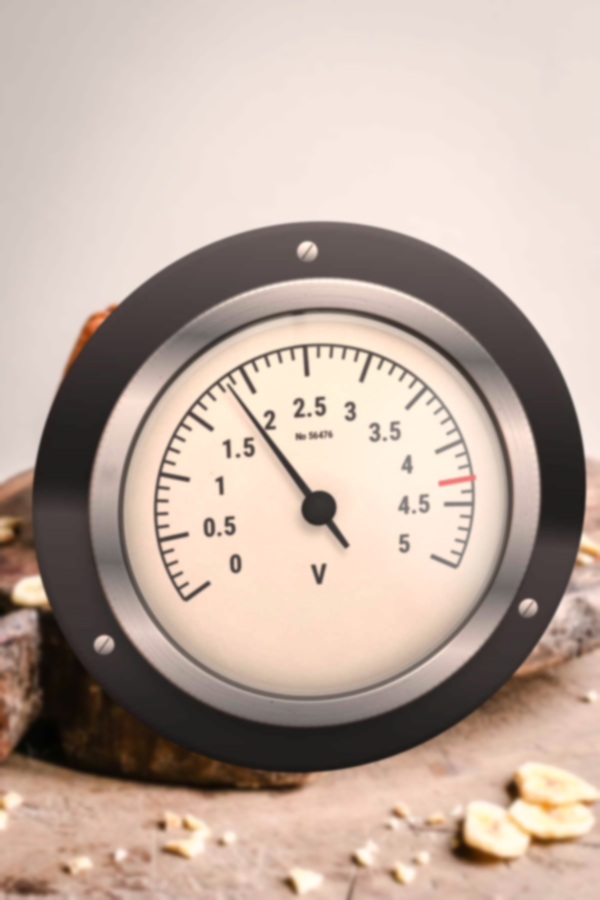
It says 1.85 V
